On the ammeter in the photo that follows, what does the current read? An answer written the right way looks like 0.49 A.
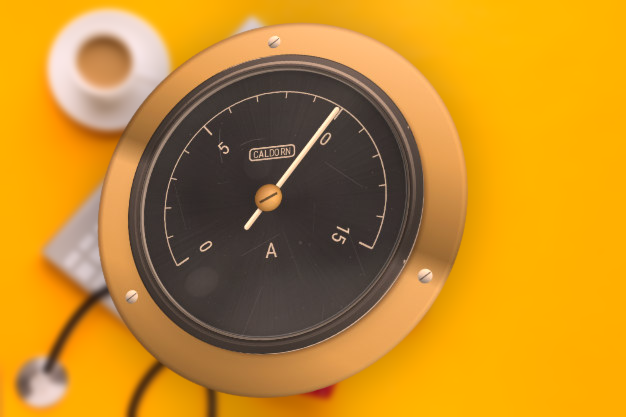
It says 10 A
